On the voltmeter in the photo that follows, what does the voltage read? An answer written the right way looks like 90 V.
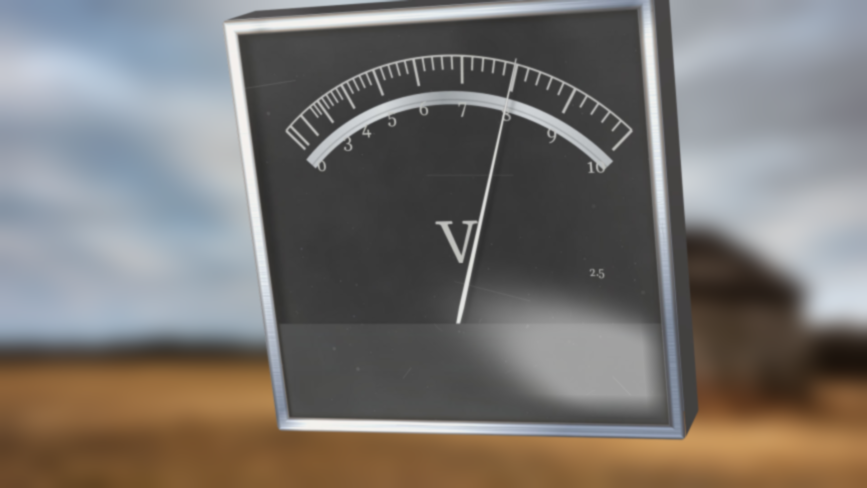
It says 8 V
